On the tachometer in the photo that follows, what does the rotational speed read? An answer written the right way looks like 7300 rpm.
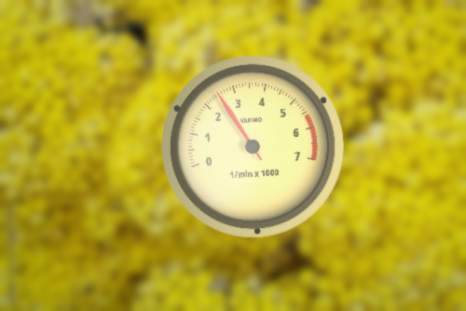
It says 2500 rpm
